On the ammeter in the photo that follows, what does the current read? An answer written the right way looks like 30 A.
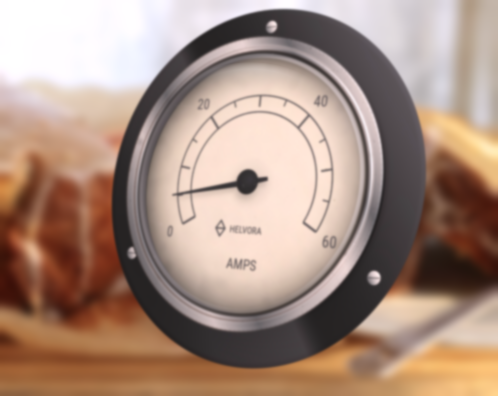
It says 5 A
